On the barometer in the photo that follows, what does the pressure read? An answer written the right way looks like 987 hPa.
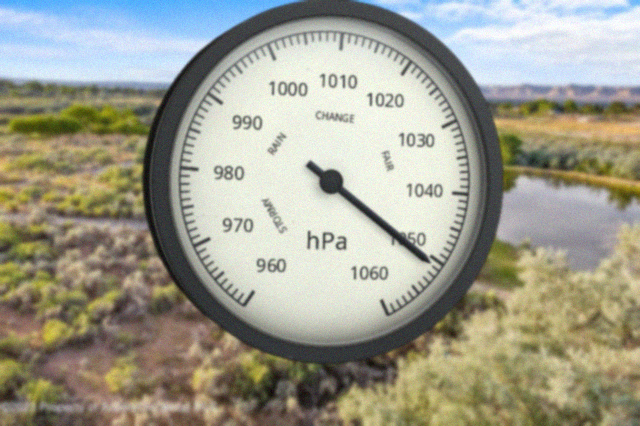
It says 1051 hPa
